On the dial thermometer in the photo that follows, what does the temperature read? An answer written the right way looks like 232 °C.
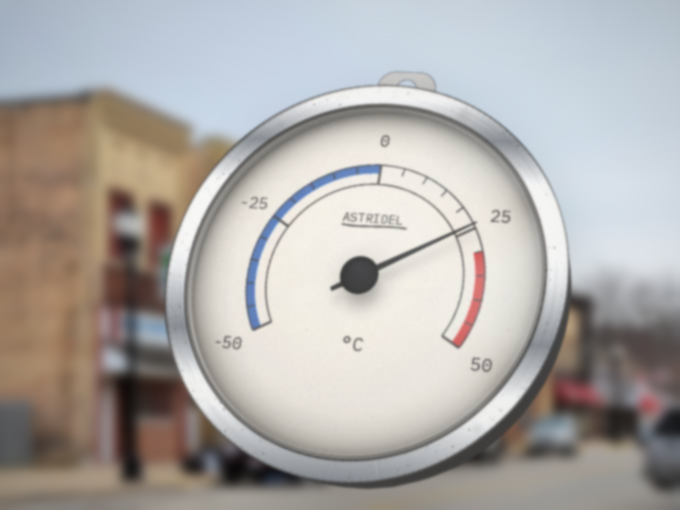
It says 25 °C
